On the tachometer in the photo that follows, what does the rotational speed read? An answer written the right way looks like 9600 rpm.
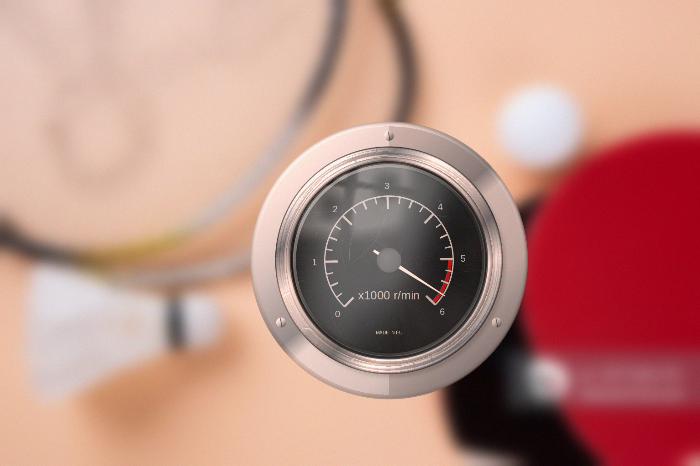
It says 5750 rpm
